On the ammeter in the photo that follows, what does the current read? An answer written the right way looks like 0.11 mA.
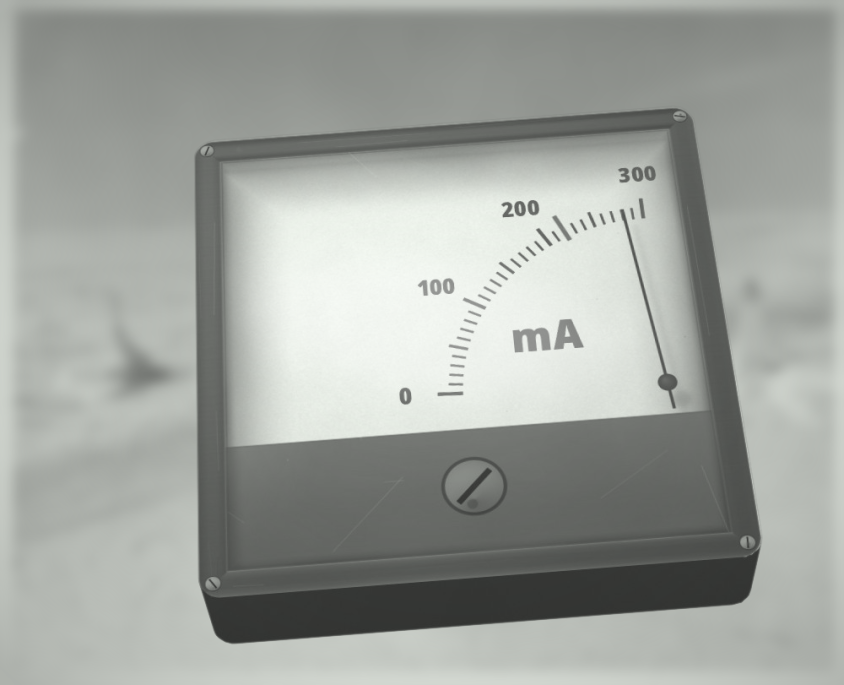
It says 280 mA
